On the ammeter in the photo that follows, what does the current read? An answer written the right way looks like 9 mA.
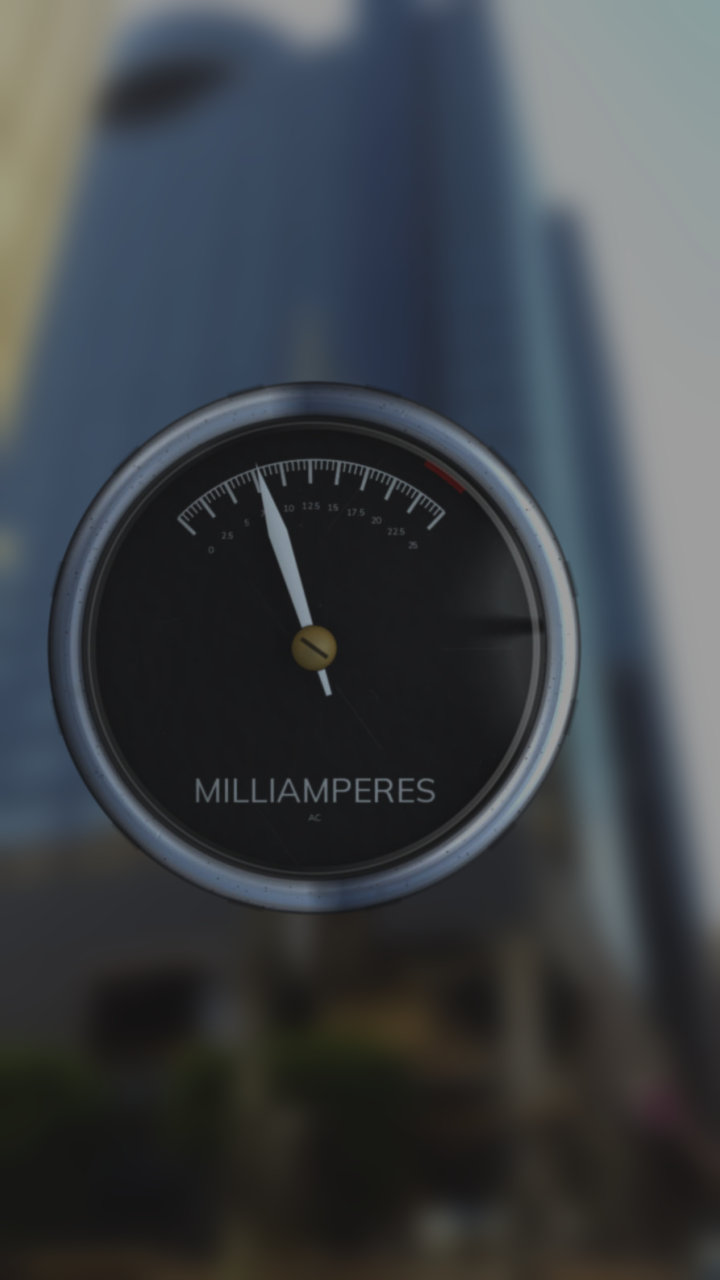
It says 8 mA
